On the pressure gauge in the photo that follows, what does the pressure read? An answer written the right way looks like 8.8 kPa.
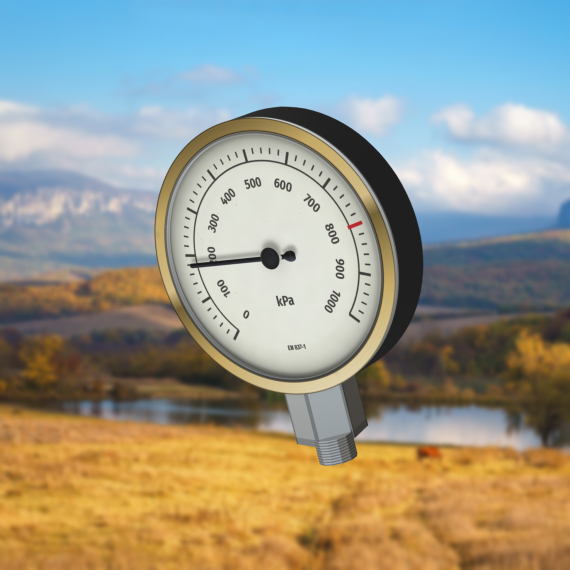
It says 180 kPa
